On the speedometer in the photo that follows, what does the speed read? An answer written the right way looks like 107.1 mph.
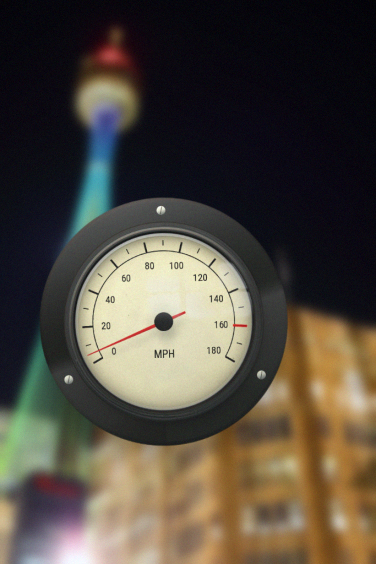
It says 5 mph
